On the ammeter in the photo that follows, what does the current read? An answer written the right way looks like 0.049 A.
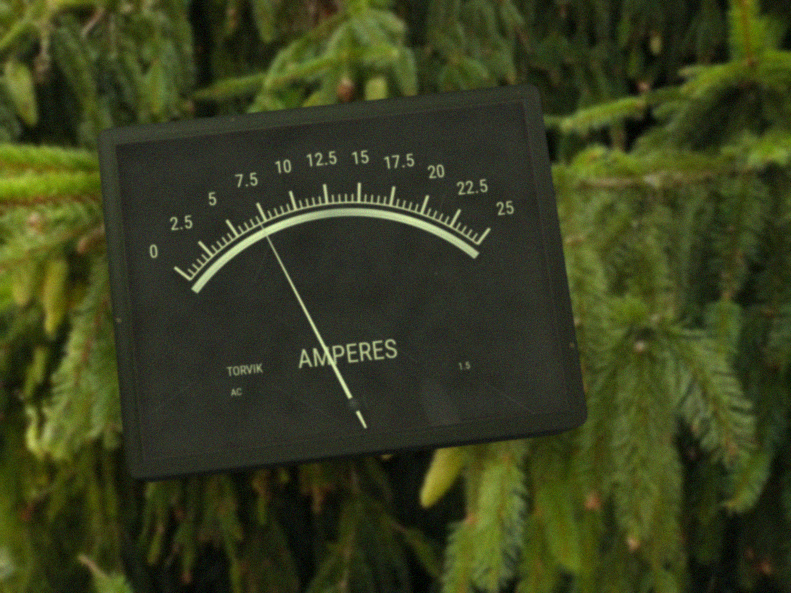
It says 7 A
